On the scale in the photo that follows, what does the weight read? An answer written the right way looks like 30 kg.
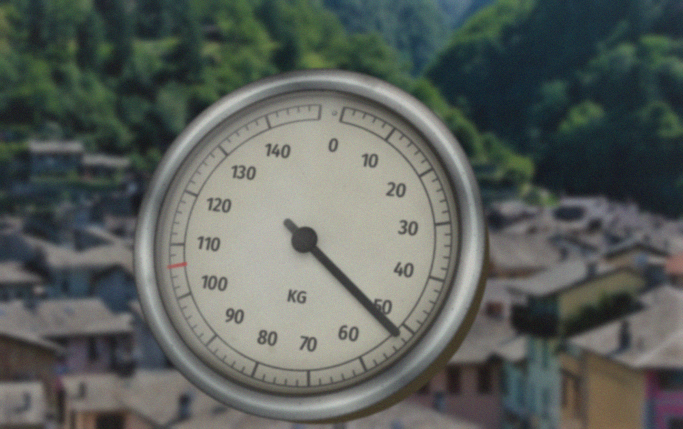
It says 52 kg
